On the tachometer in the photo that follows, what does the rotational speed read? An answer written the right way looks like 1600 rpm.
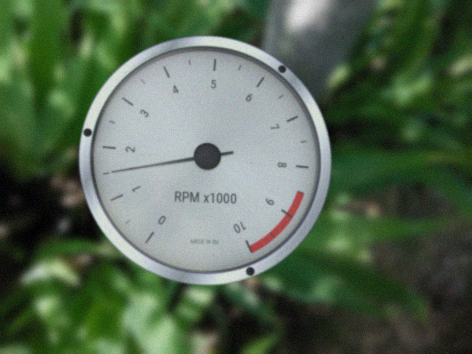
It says 1500 rpm
